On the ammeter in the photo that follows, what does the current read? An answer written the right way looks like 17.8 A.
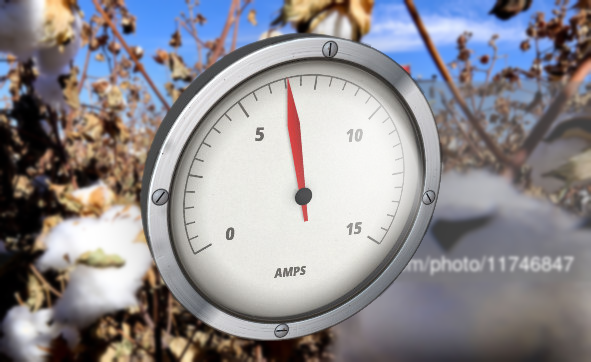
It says 6.5 A
